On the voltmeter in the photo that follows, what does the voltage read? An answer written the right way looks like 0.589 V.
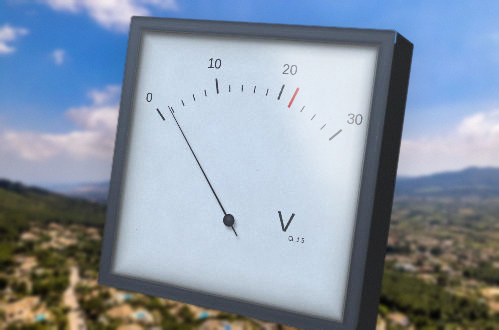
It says 2 V
